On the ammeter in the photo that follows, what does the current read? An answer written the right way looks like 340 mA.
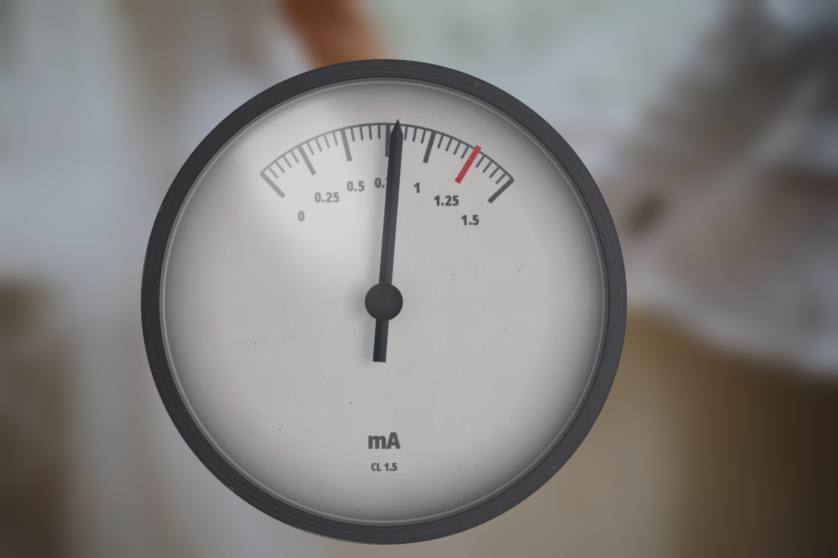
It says 0.8 mA
